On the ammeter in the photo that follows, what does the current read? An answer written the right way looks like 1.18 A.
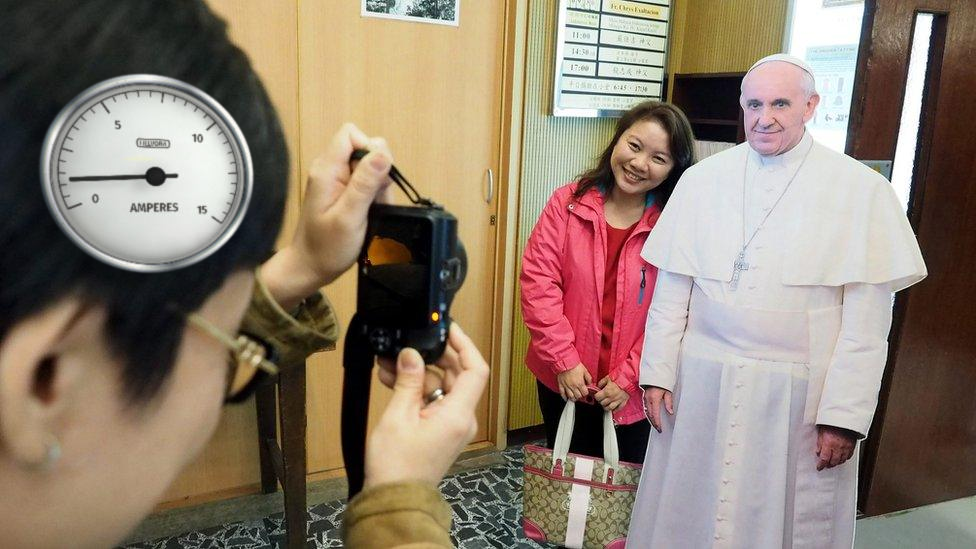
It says 1.25 A
